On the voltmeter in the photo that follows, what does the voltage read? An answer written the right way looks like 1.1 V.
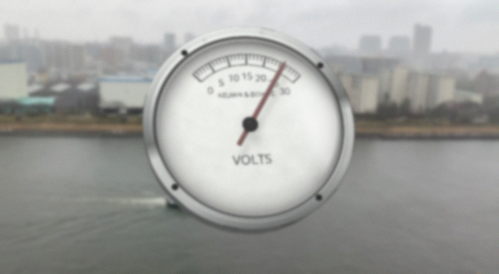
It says 25 V
